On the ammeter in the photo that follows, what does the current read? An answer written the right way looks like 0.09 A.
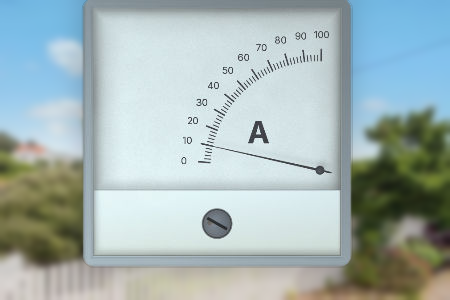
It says 10 A
